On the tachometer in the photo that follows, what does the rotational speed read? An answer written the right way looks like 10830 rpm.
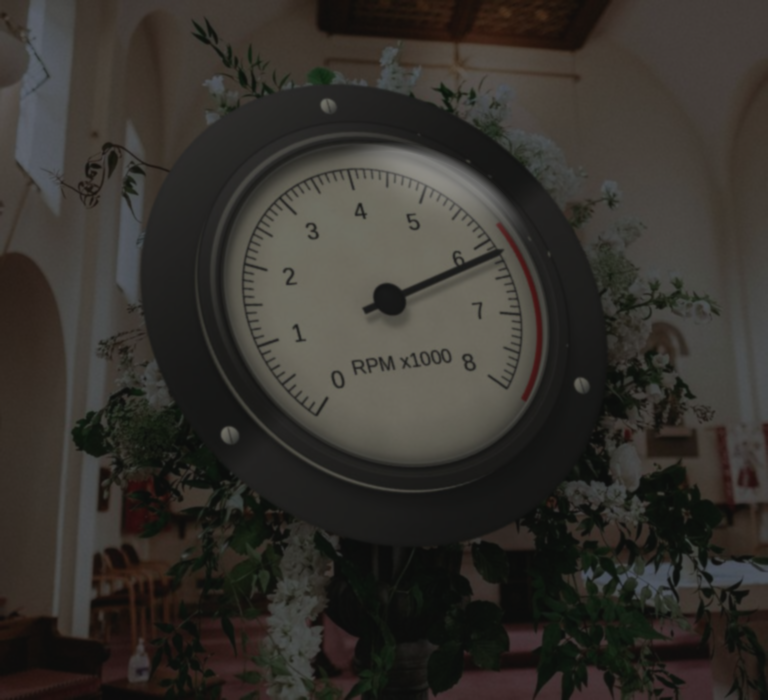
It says 6200 rpm
